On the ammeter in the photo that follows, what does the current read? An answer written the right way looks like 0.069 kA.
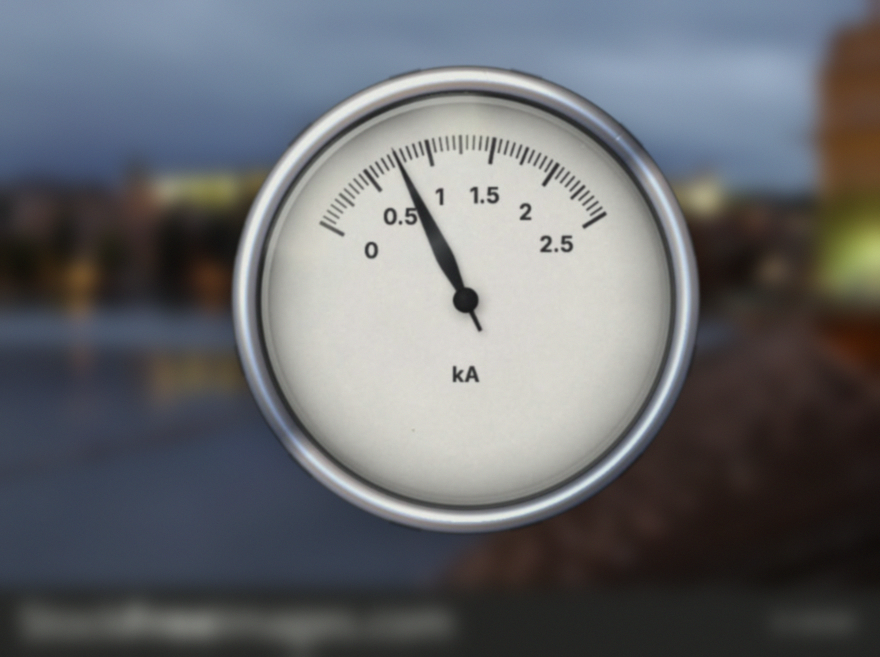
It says 0.75 kA
